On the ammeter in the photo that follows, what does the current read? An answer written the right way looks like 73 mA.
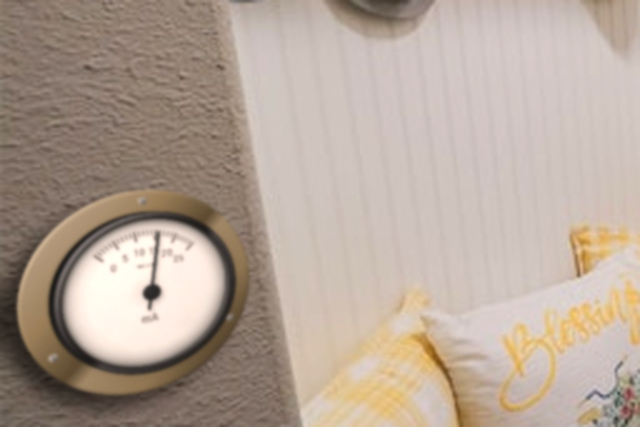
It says 15 mA
